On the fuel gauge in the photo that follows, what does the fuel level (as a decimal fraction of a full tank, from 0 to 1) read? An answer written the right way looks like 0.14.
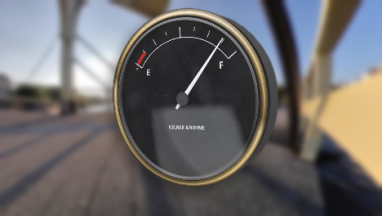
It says 0.875
